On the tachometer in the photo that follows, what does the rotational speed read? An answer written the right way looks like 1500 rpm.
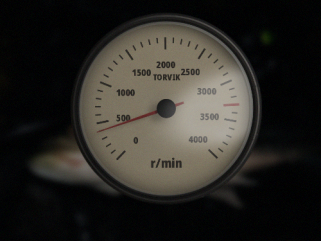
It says 400 rpm
